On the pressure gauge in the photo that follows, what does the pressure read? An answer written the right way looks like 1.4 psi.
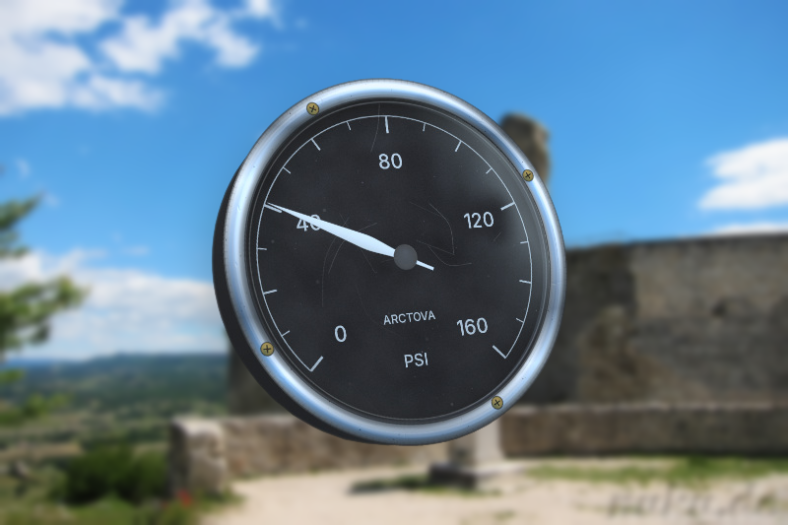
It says 40 psi
